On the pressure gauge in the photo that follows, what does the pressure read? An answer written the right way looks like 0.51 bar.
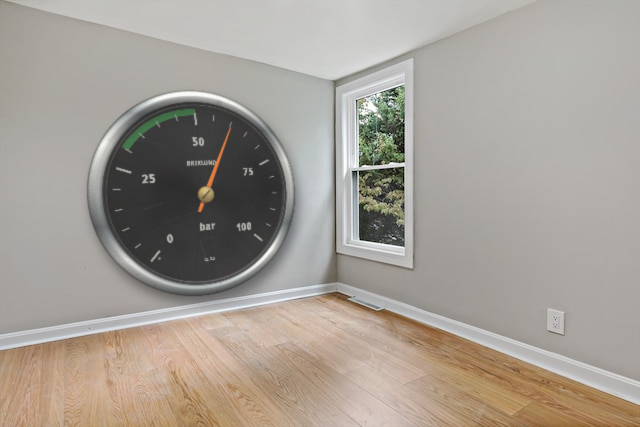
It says 60 bar
